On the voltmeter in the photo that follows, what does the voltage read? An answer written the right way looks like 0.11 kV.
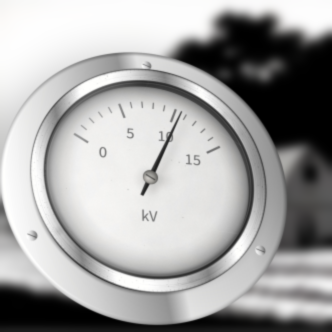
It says 10.5 kV
